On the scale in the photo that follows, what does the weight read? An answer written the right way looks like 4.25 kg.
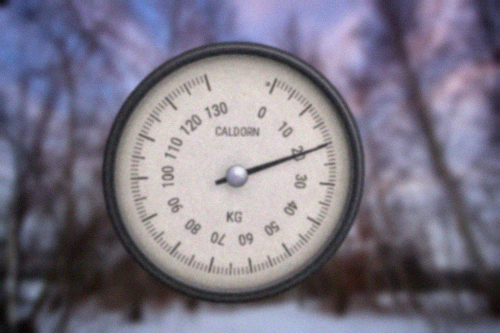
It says 20 kg
